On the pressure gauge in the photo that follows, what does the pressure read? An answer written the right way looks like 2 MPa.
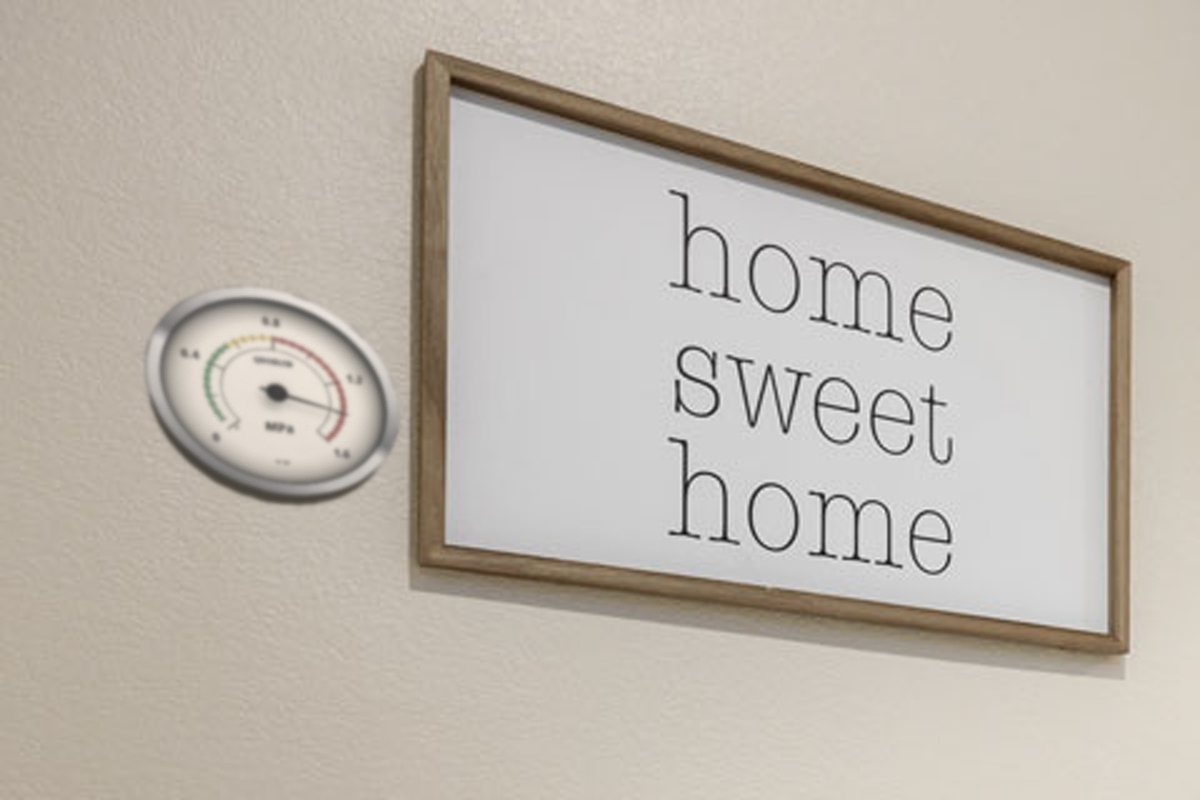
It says 1.4 MPa
